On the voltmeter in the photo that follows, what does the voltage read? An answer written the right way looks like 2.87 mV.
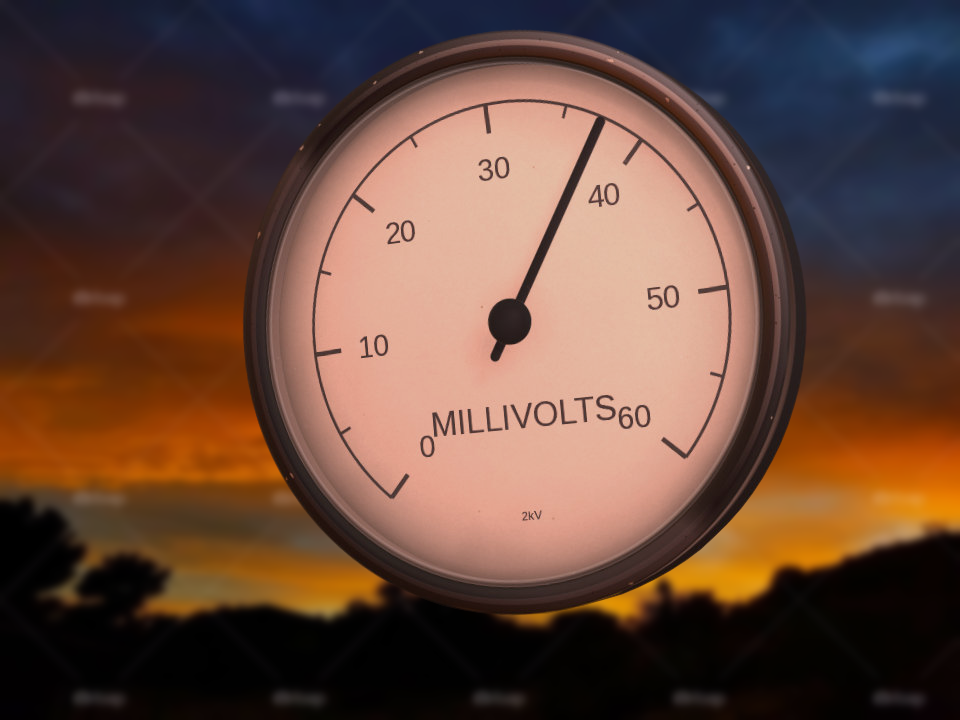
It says 37.5 mV
